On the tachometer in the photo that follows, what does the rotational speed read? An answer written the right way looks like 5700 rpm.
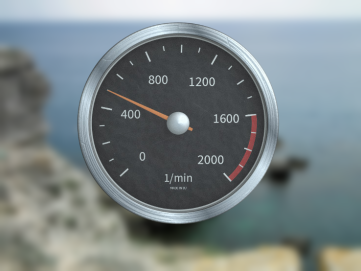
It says 500 rpm
